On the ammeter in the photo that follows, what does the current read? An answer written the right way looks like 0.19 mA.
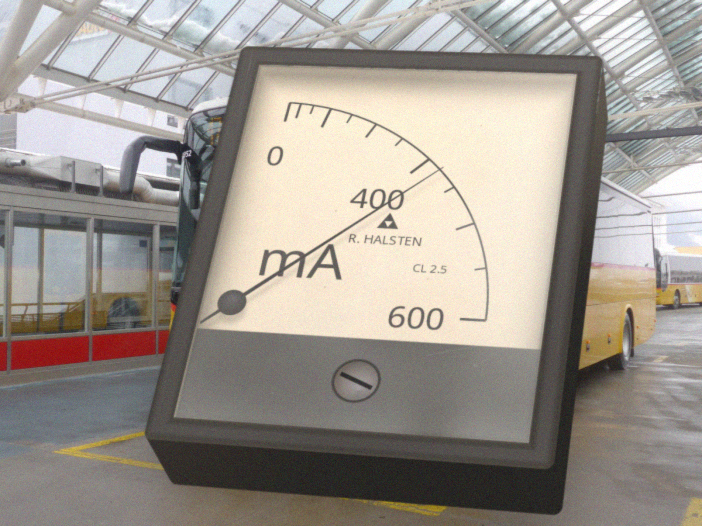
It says 425 mA
